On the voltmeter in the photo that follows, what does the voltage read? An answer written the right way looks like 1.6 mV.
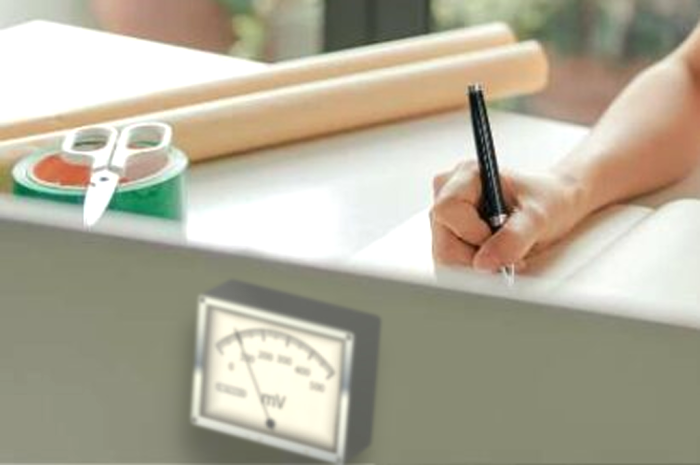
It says 100 mV
